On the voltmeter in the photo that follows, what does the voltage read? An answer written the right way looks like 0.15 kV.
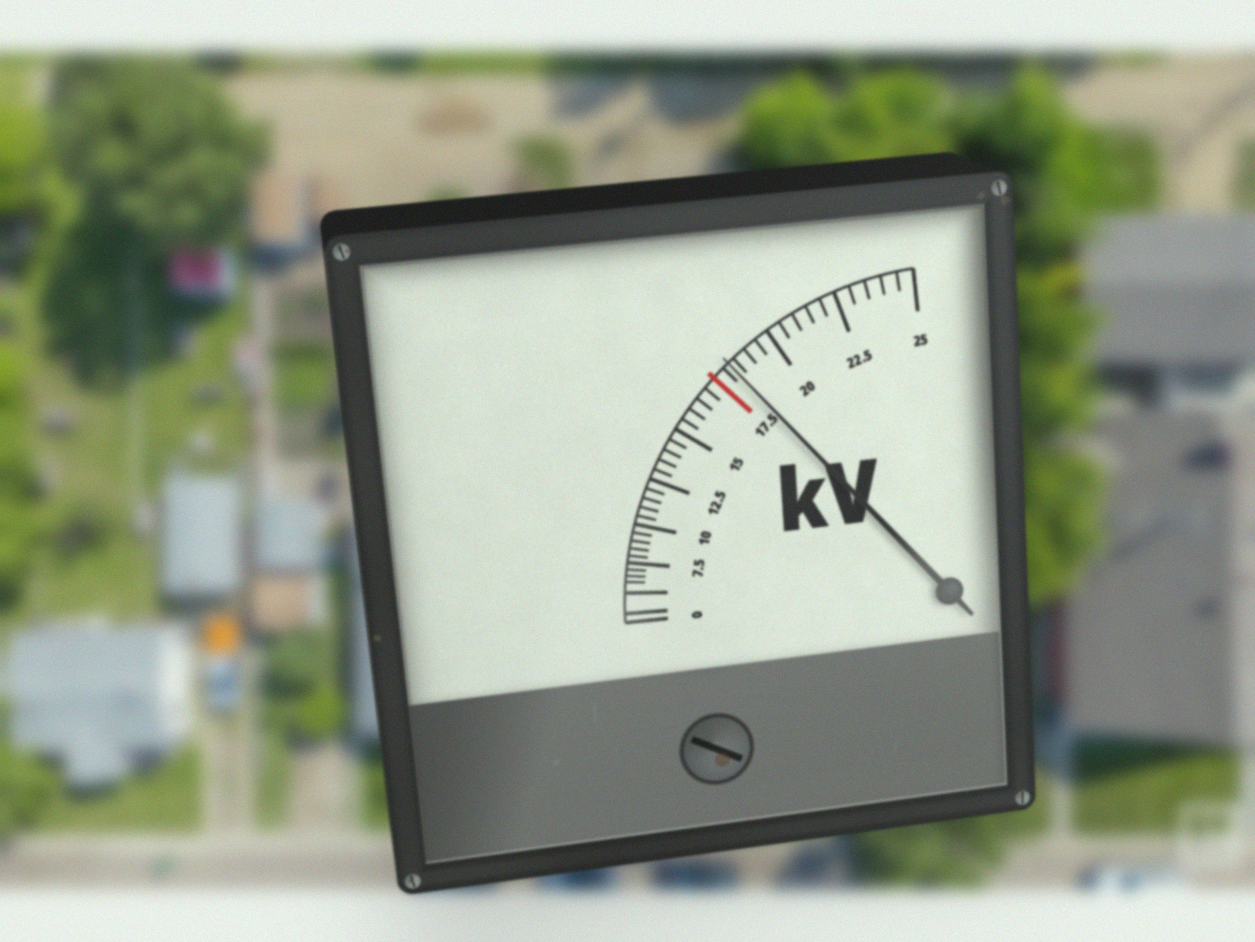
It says 18.25 kV
